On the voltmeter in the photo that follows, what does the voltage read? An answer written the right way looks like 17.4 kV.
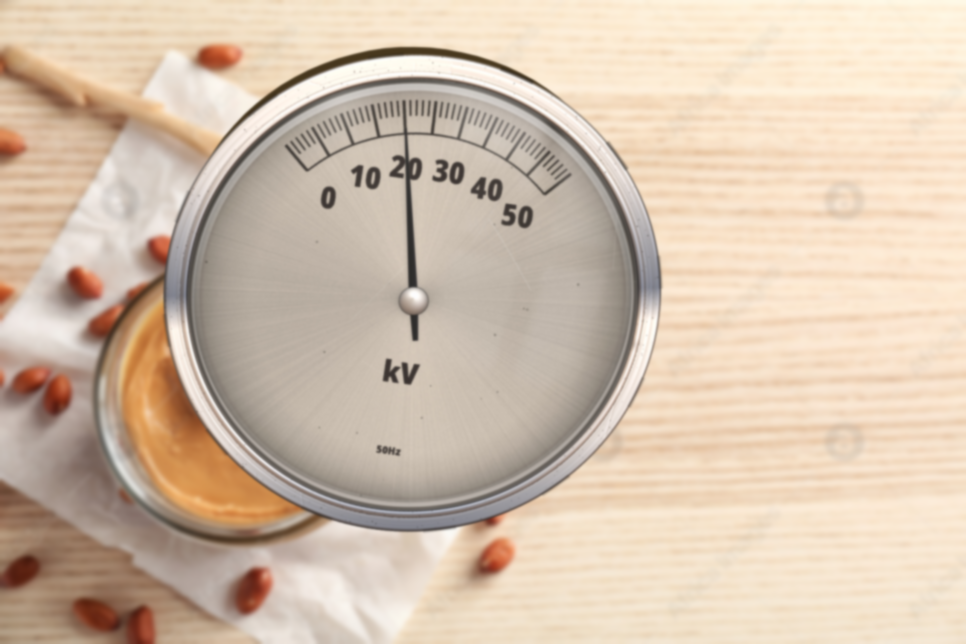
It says 20 kV
